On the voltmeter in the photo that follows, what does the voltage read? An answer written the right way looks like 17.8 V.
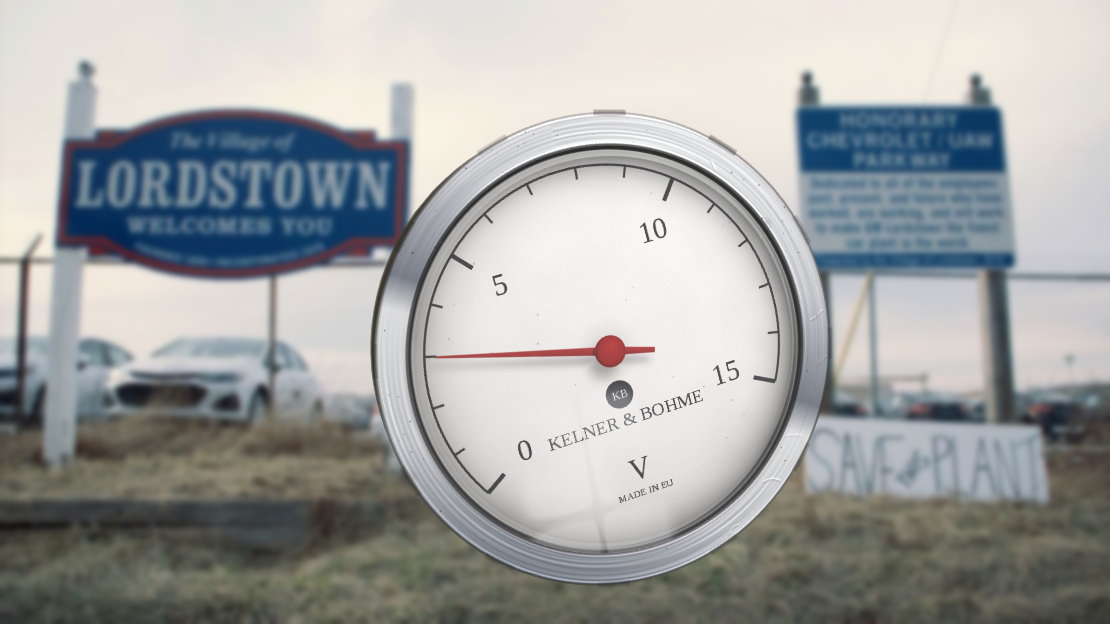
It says 3 V
